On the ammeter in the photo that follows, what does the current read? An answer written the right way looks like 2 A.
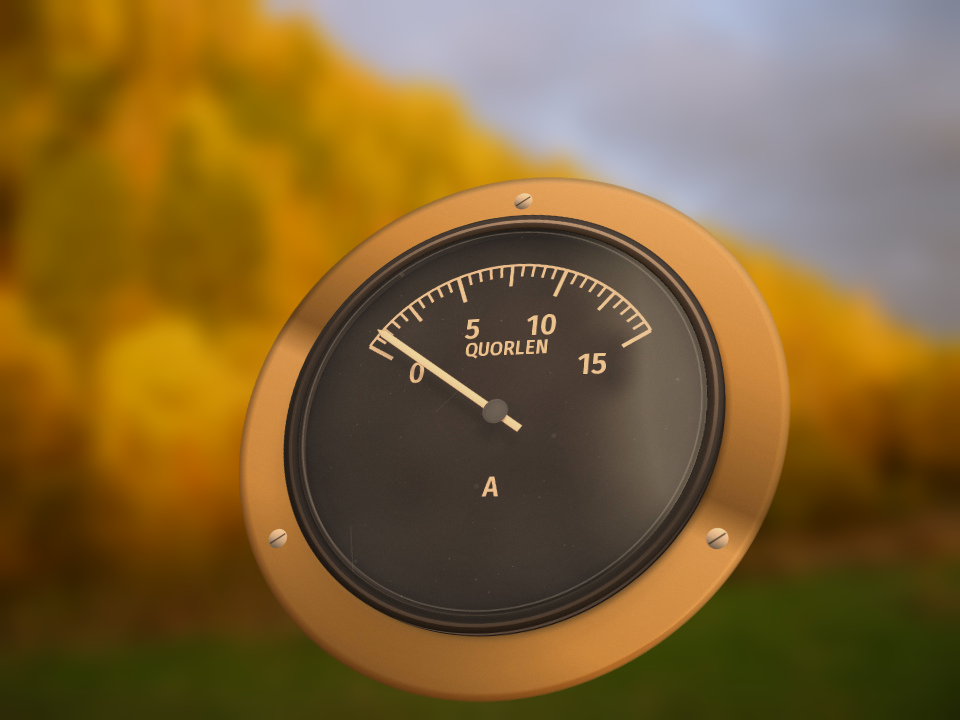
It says 0.75 A
